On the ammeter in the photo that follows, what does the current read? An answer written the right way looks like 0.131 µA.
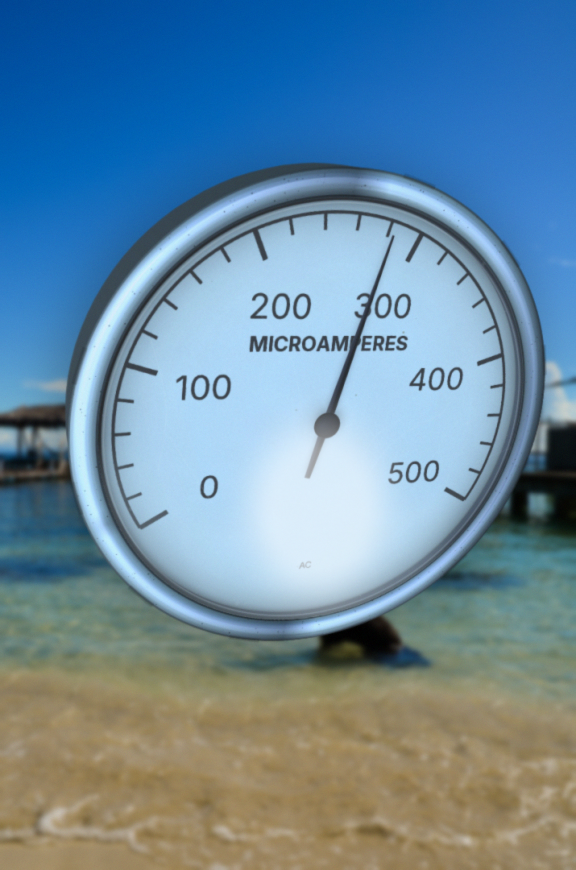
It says 280 µA
